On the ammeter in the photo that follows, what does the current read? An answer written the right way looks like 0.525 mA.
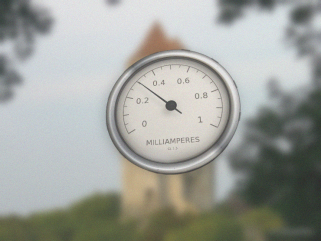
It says 0.3 mA
